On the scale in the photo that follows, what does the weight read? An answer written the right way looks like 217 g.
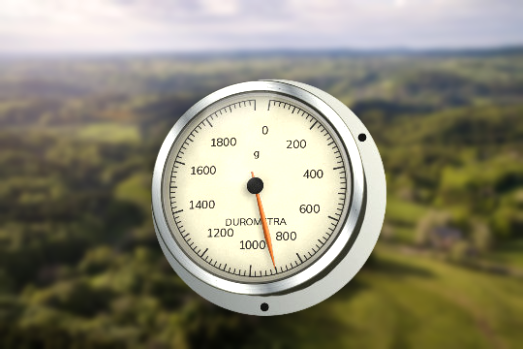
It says 900 g
